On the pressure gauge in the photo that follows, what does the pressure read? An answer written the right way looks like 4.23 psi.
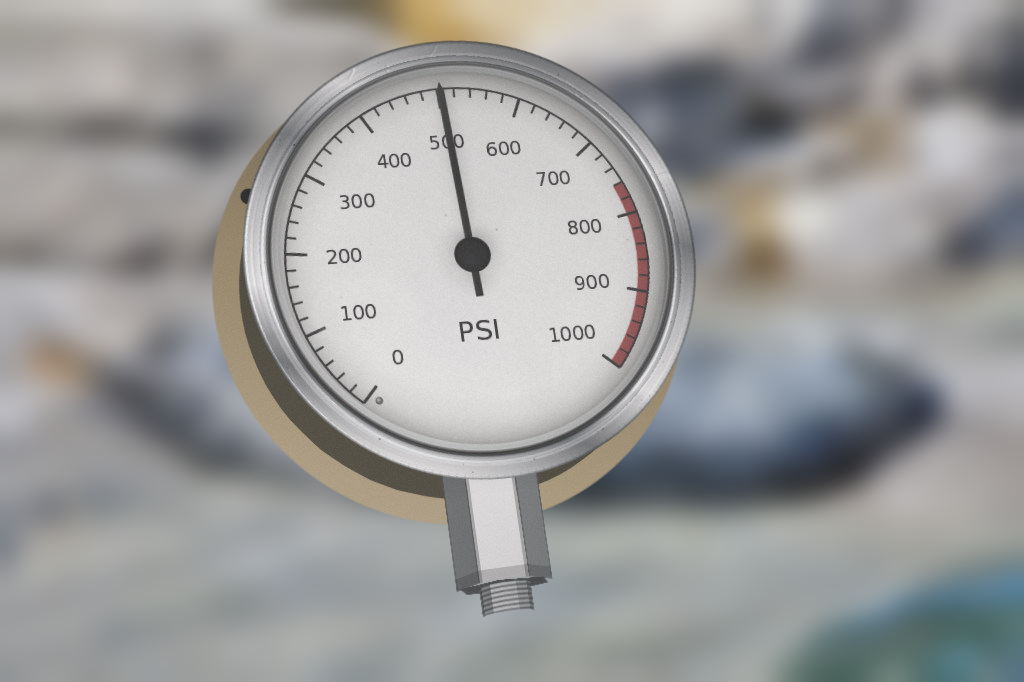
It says 500 psi
